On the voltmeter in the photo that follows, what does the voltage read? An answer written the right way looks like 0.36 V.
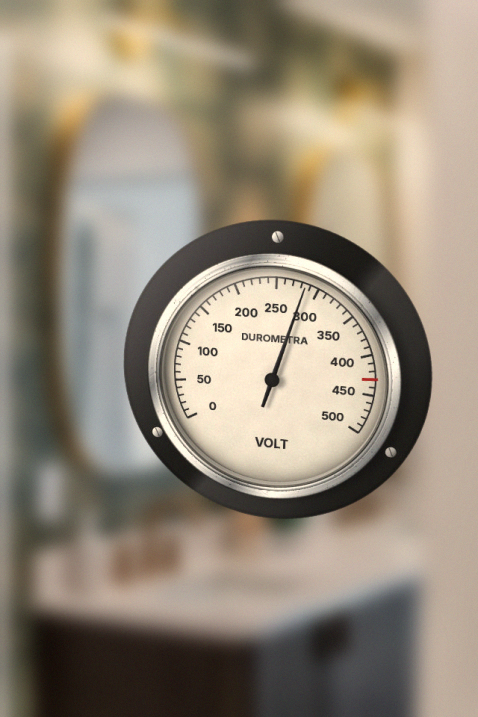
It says 285 V
